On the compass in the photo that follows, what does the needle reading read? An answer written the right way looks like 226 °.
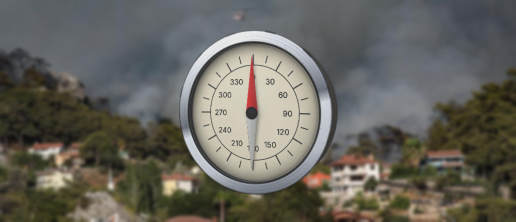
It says 0 °
